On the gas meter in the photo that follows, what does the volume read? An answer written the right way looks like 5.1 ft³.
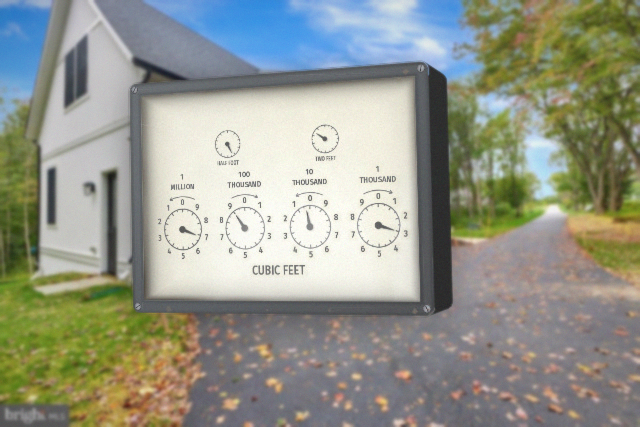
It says 690300 ft³
